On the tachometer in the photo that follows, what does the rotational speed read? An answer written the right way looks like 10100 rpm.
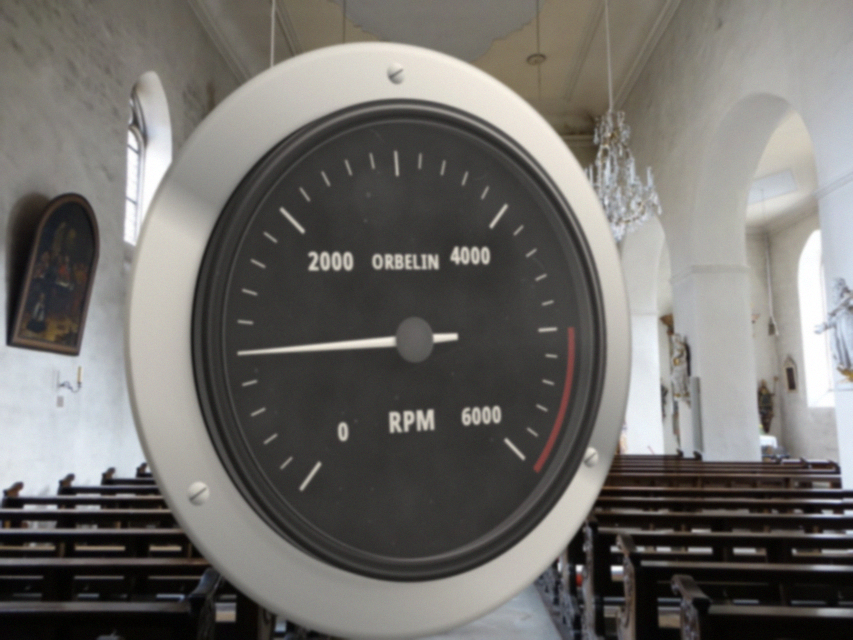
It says 1000 rpm
